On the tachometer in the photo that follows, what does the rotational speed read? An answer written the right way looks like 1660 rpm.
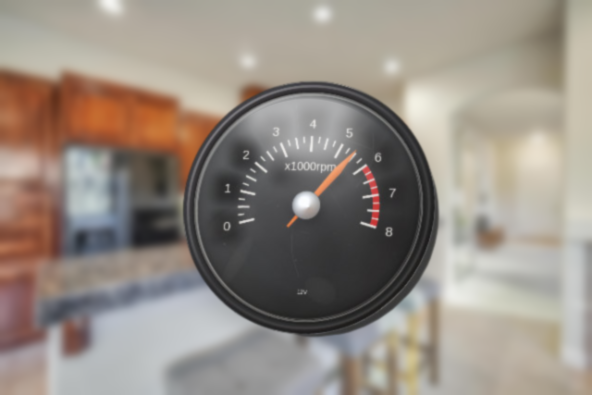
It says 5500 rpm
